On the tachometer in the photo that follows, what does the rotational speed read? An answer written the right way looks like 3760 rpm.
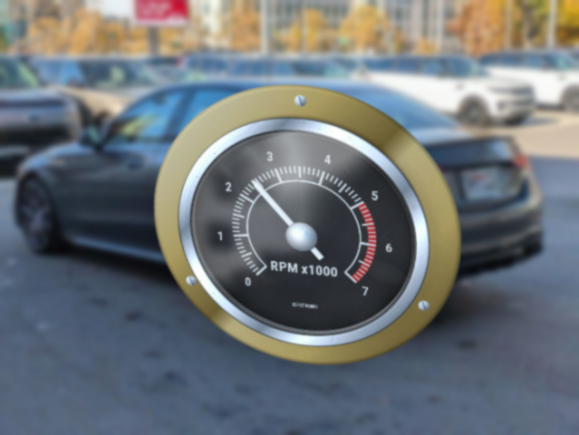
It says 2500 rpm
